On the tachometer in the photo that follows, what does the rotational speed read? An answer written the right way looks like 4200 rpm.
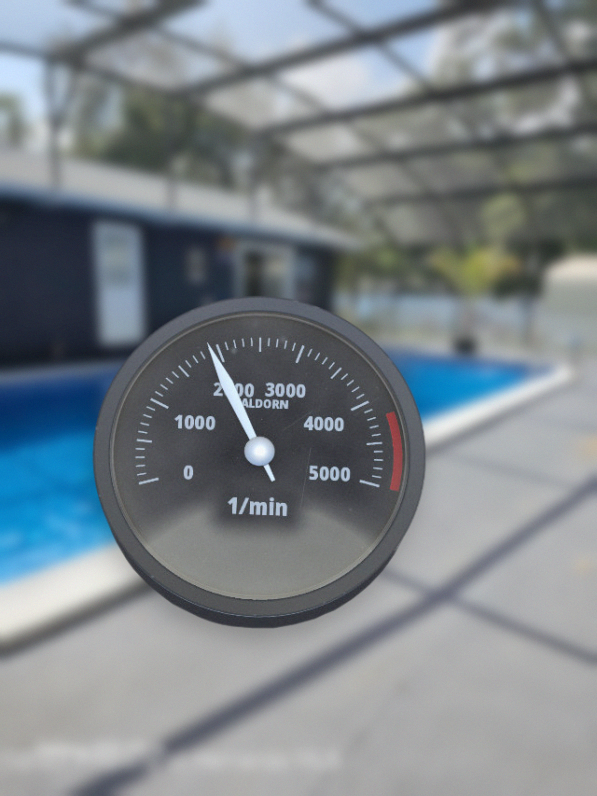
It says 1900 rpm
